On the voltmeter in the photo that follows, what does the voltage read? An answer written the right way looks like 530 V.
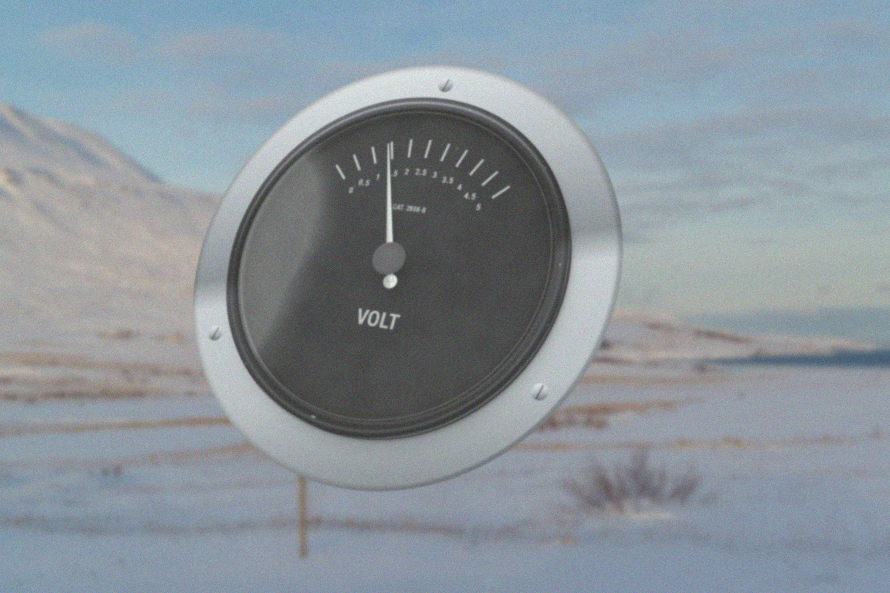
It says 1.5 V
